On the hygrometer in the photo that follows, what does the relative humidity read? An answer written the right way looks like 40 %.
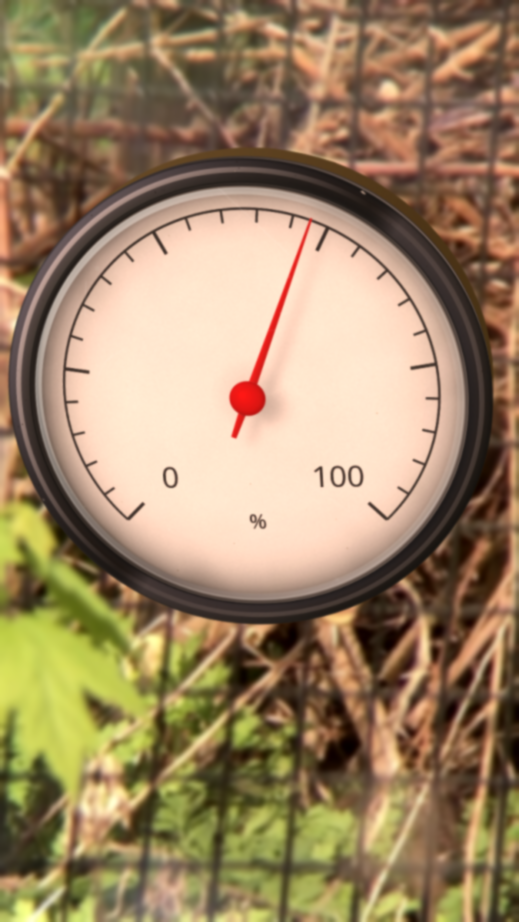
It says 58 %
